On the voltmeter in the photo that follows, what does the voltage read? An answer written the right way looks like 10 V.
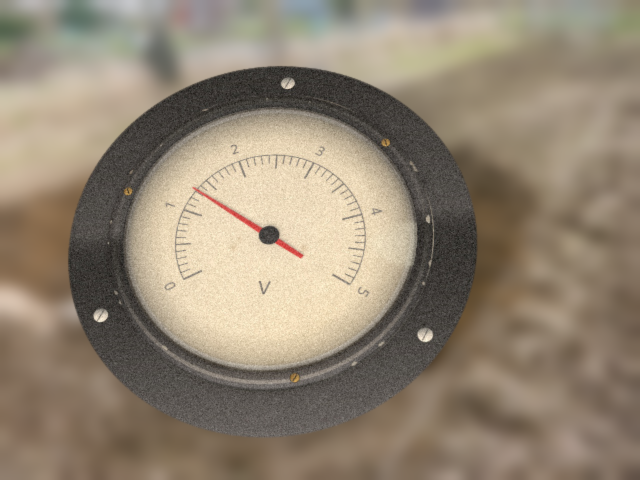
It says 1.3 V
